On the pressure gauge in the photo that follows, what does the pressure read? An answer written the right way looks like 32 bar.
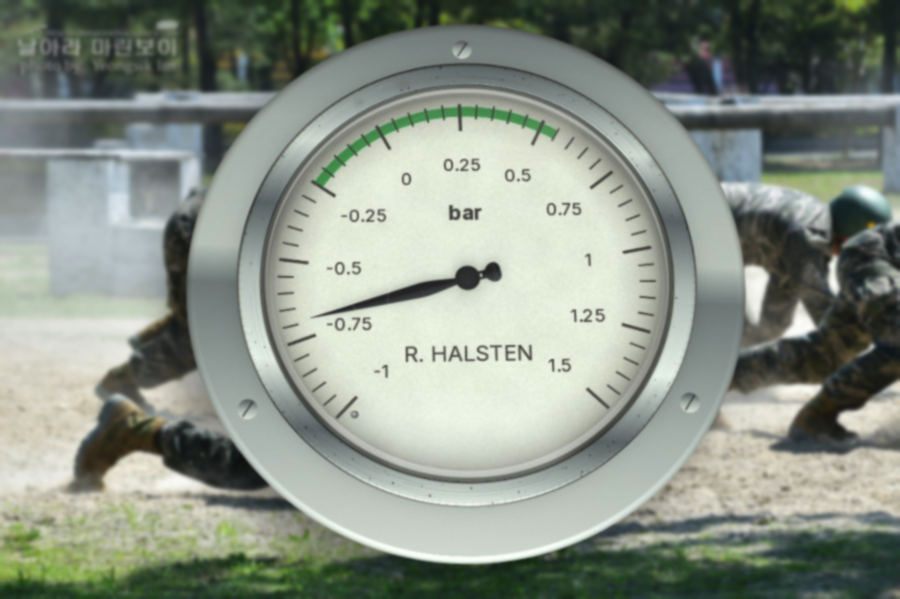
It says -0.7 bar
